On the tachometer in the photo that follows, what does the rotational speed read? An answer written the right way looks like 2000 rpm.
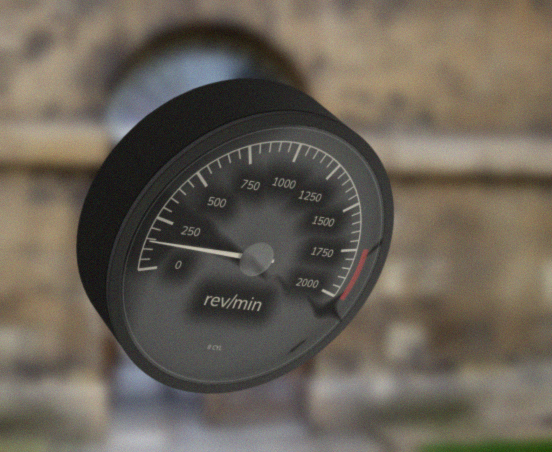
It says 150 rpm
